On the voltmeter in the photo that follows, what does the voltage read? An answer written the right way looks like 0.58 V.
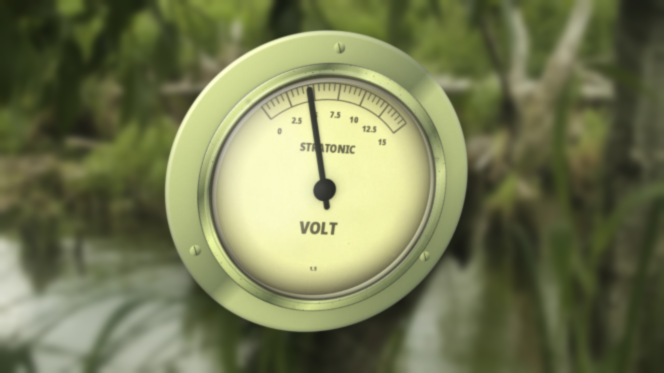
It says 4.5 V
